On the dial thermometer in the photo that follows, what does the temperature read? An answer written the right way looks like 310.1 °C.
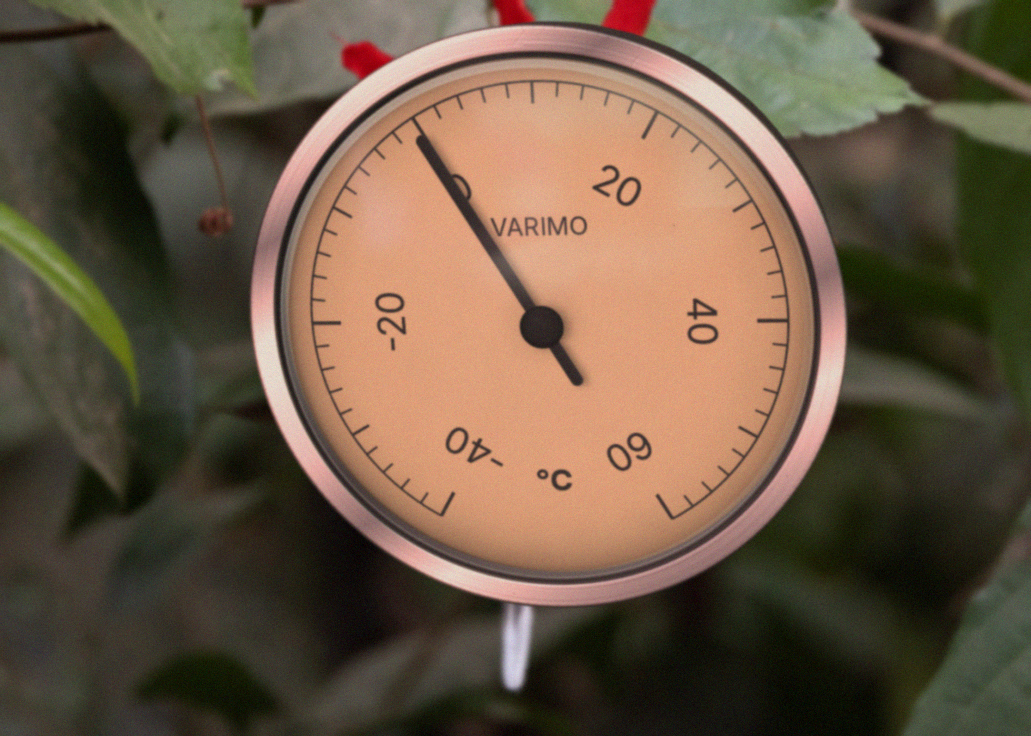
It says 0 °C
